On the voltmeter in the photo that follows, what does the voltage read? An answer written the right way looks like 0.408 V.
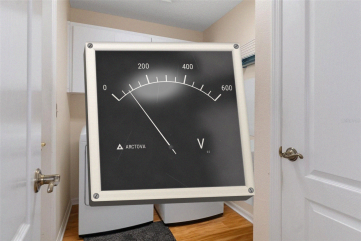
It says 75 V
